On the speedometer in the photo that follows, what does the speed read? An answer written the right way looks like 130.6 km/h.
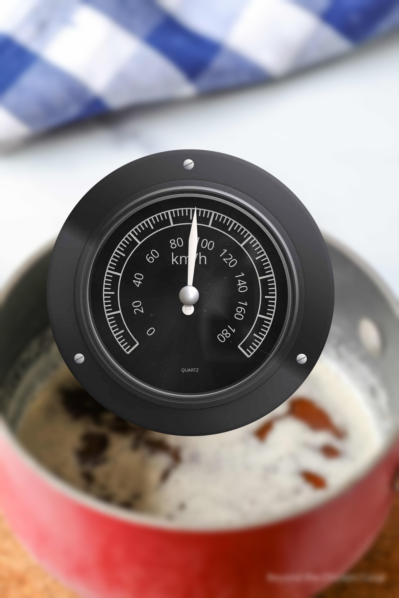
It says 92 km/h
